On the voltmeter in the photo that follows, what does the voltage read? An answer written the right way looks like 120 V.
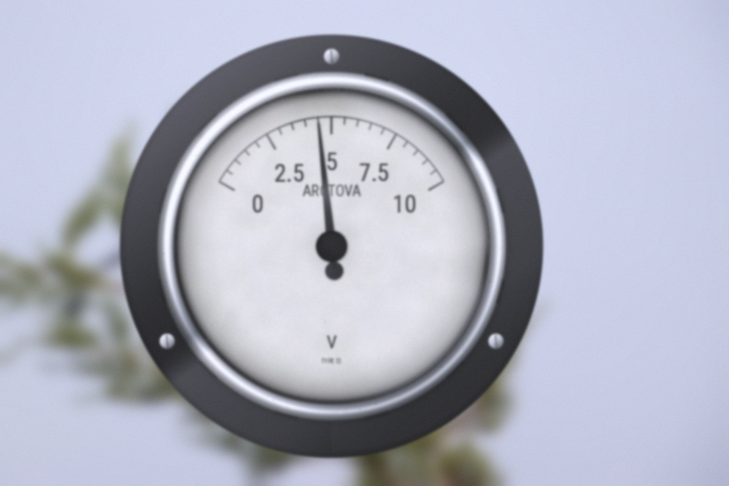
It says 4.5 V
